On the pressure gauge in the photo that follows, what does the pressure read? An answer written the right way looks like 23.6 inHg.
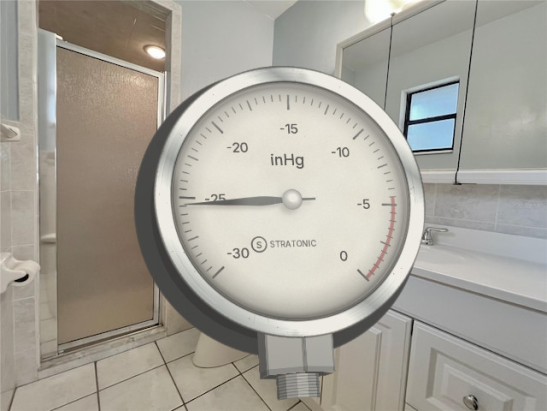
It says -25.5 inHg
